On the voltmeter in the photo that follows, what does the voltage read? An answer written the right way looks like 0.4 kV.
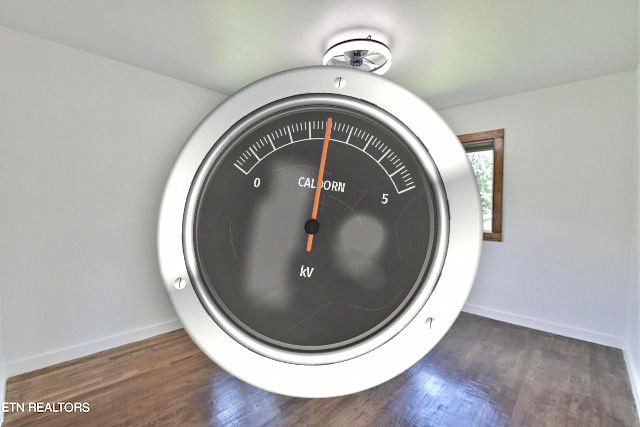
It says 2.5 kV
